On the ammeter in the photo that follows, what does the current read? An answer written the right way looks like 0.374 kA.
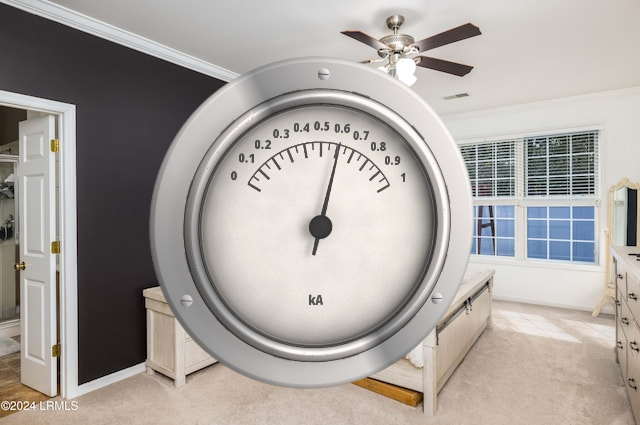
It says 0.6 kA
